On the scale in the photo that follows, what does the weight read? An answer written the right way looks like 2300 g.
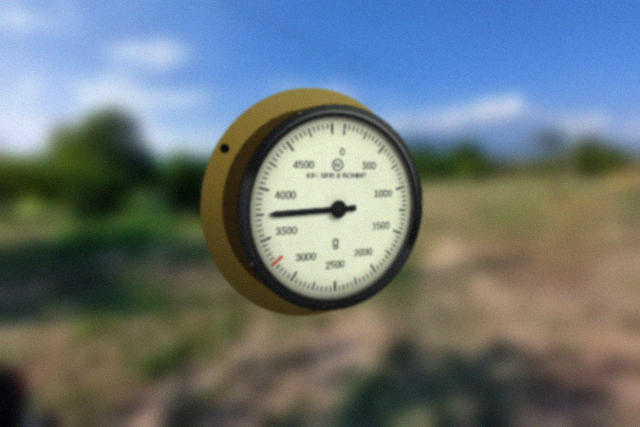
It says 3750 g
